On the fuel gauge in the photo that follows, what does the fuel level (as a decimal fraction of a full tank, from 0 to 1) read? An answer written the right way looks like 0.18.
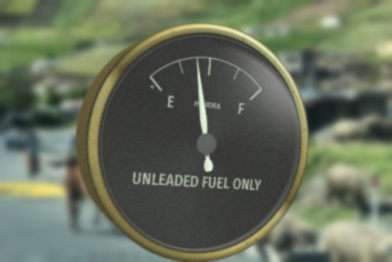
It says 0.375
